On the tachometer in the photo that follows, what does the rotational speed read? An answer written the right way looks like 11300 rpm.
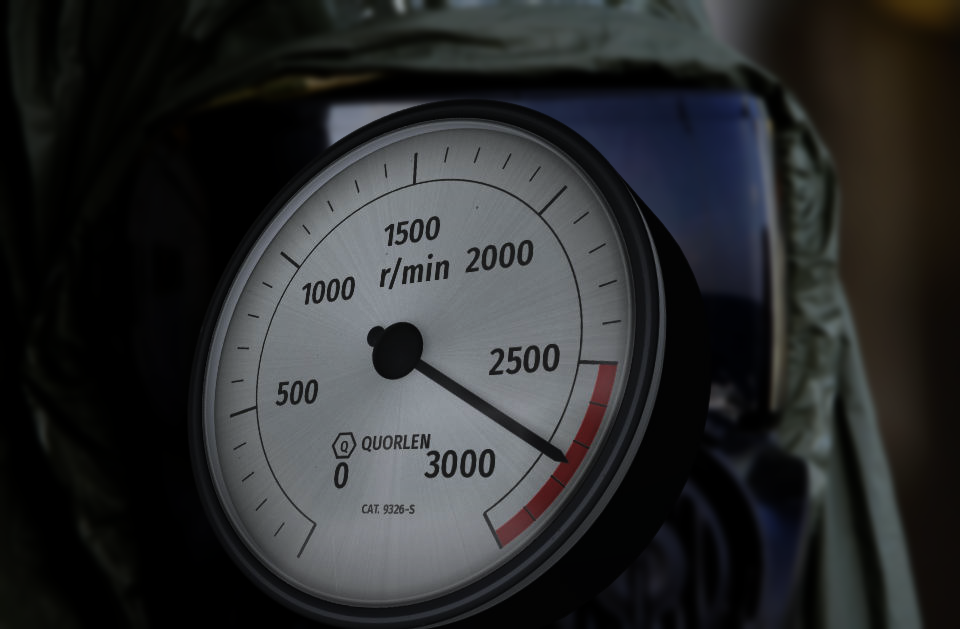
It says 2750 rpm
